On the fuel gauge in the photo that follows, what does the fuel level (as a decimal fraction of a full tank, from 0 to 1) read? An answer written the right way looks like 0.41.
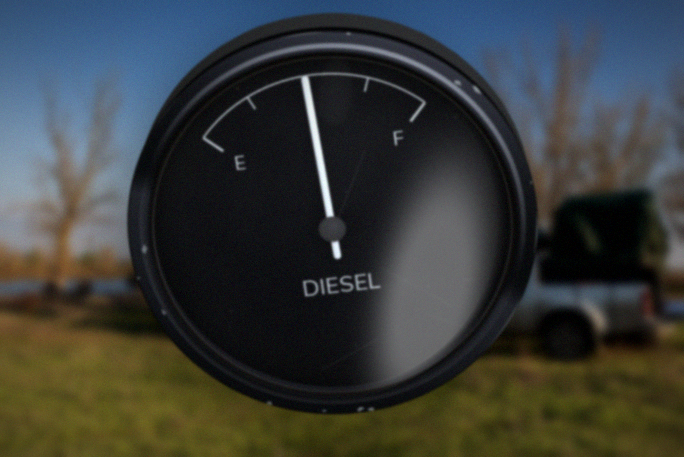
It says 0.5
